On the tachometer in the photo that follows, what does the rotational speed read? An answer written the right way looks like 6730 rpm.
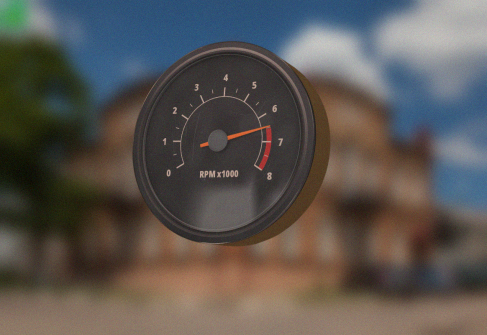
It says 6500 rpm
